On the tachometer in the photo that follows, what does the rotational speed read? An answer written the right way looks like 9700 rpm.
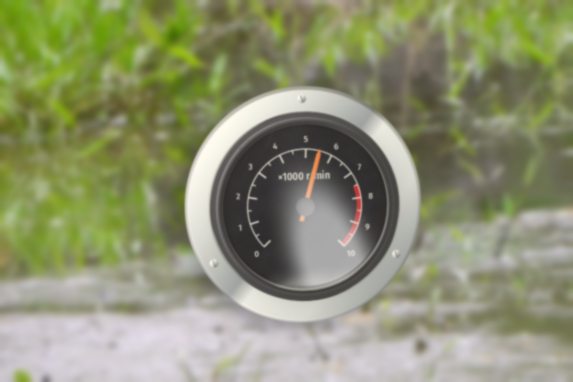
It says 5500 rpm
